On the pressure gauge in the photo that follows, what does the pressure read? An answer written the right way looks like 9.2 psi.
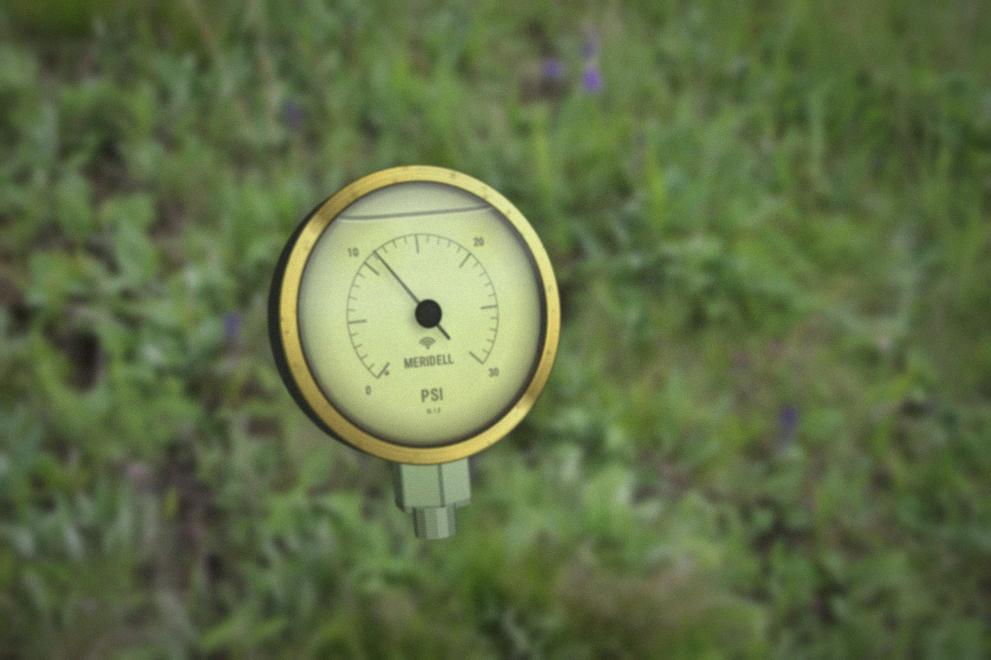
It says 11 psi
